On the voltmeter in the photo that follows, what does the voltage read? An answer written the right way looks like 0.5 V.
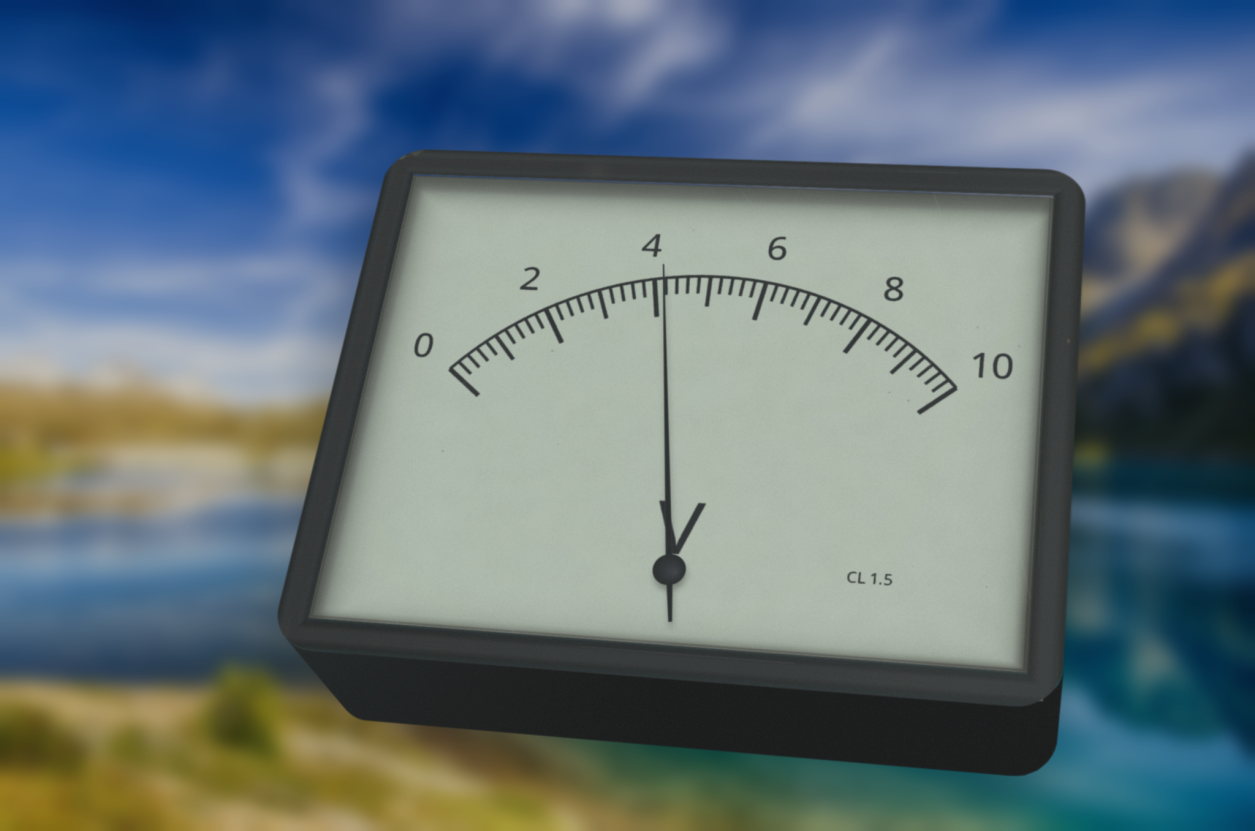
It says 4.2 V
